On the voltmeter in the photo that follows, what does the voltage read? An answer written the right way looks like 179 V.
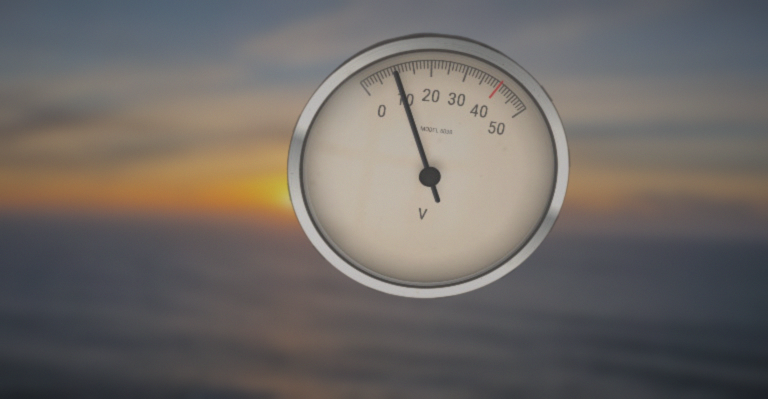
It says 10 V
